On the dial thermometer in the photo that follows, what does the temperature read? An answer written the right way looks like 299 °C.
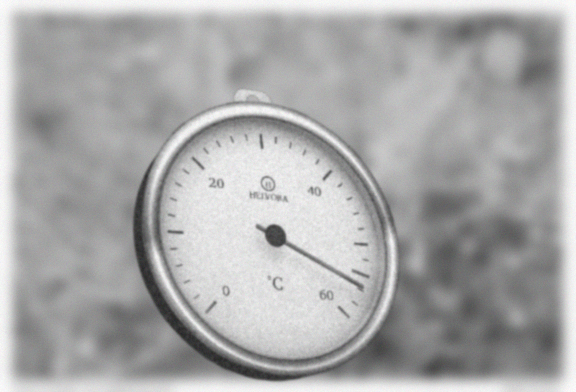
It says 56 °C
